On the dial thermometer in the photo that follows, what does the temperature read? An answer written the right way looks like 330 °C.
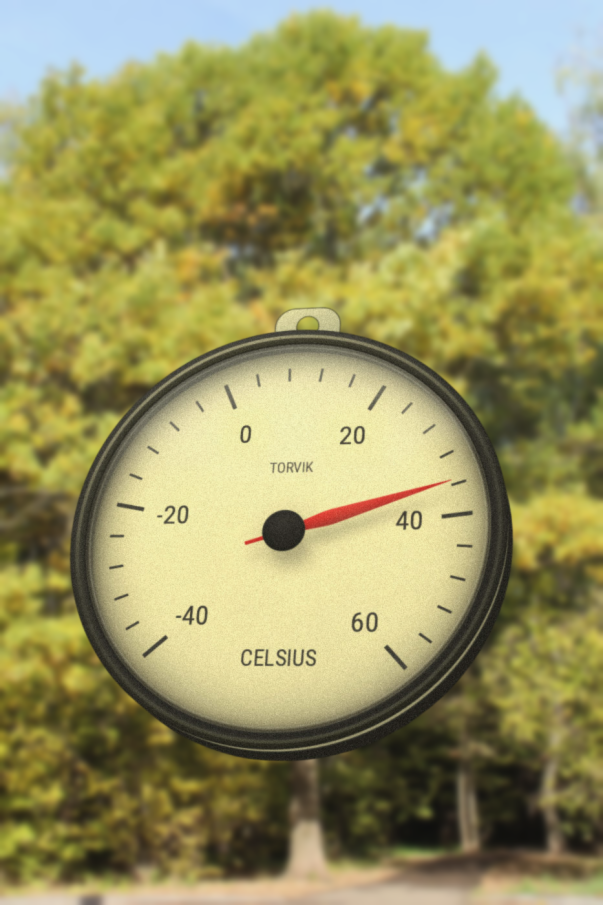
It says 36 °C
